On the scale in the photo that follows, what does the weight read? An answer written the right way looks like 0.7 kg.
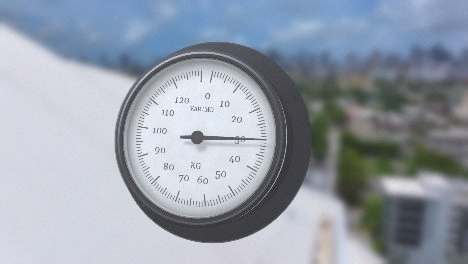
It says 30 kg
